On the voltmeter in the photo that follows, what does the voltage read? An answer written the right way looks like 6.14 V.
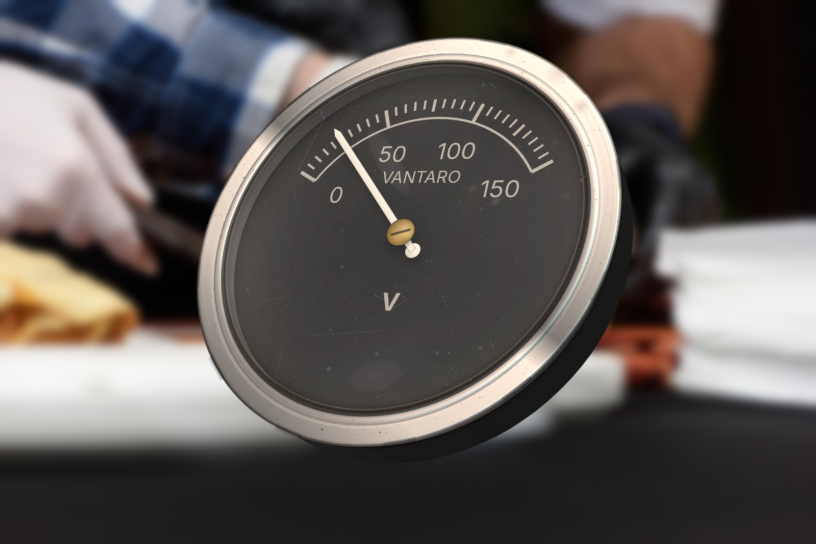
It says 25 V
